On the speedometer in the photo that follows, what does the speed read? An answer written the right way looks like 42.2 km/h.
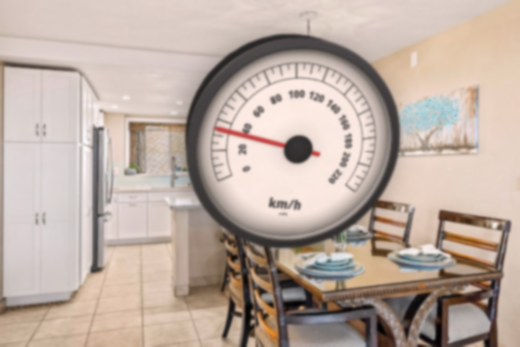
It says 35 km/h
